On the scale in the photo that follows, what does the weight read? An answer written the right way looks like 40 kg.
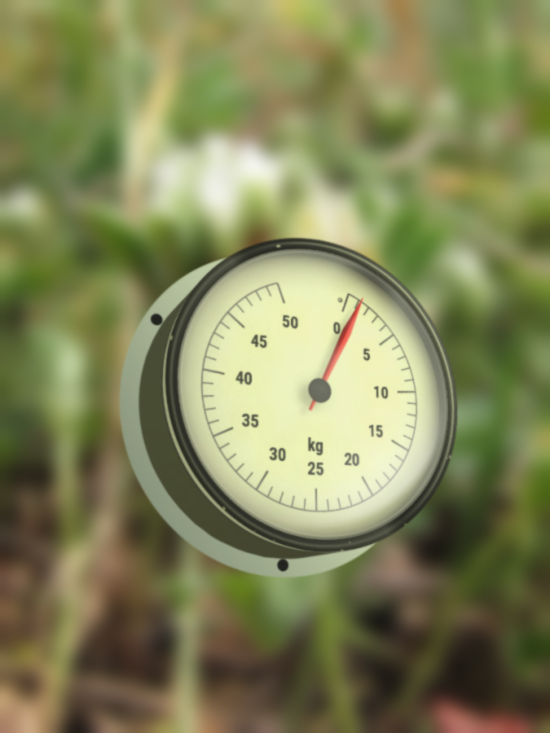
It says 1 kg
